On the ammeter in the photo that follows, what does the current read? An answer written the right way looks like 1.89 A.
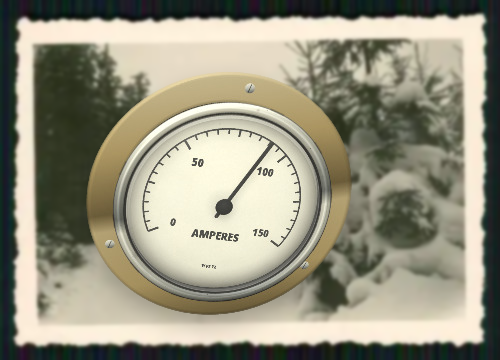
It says 90 A
